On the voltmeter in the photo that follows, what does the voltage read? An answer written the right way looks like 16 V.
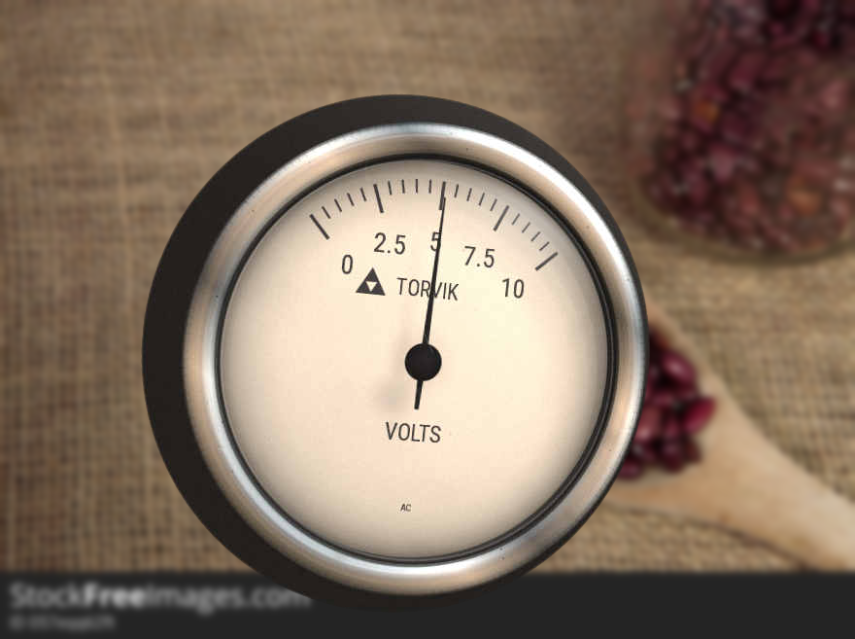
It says 5 V
